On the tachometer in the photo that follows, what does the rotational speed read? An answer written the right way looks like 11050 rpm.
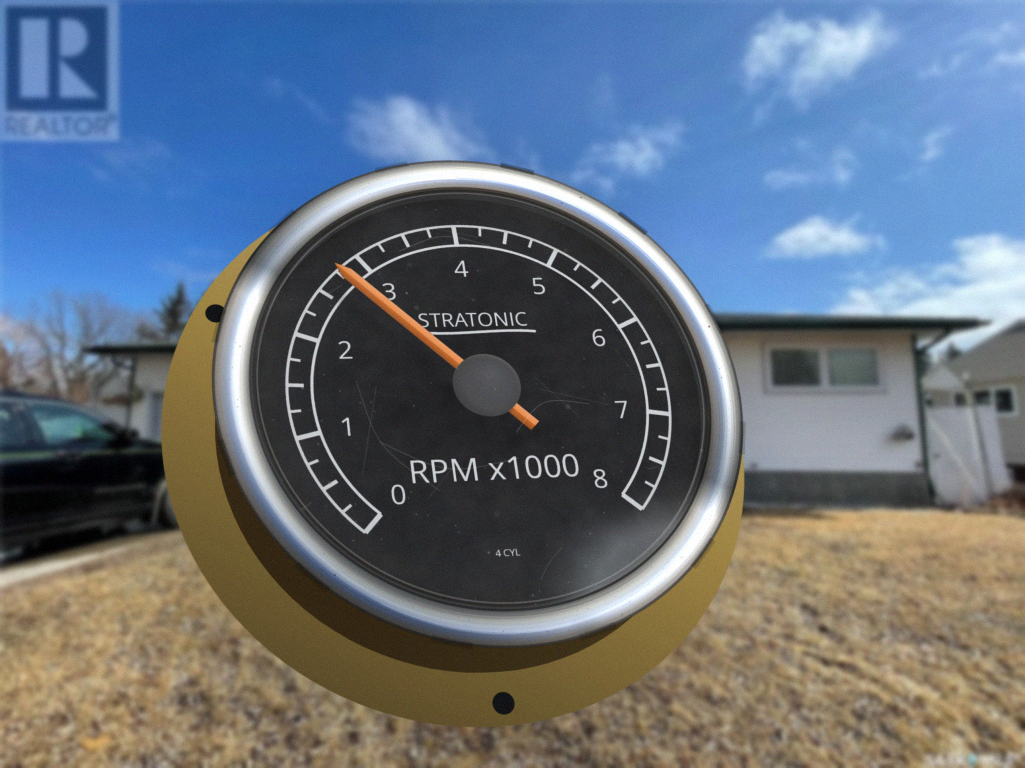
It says 2750 rpm
